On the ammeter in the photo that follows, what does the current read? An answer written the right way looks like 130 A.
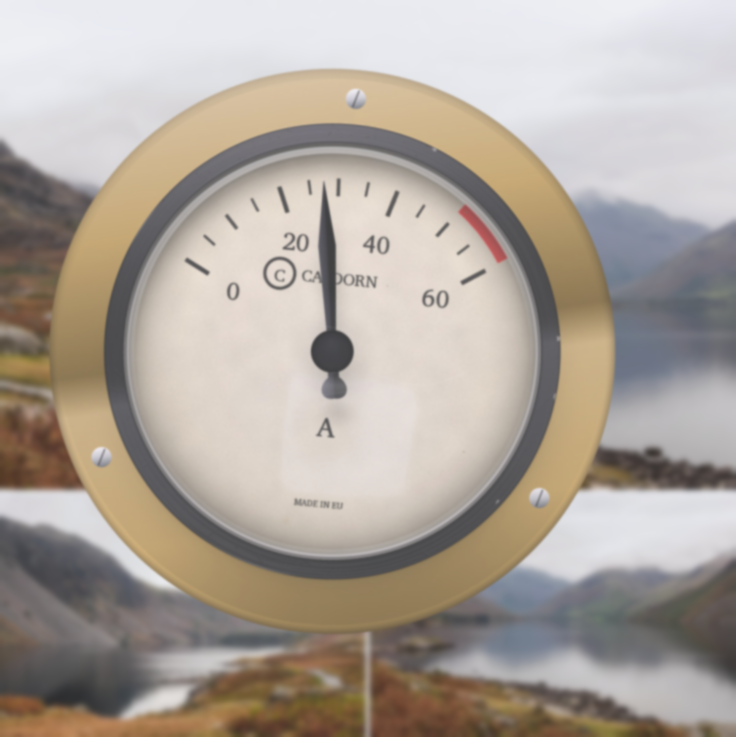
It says 27.5 A
